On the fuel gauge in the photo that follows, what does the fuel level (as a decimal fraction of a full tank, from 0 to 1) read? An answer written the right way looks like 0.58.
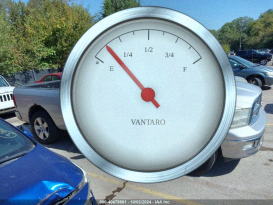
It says 0.125
